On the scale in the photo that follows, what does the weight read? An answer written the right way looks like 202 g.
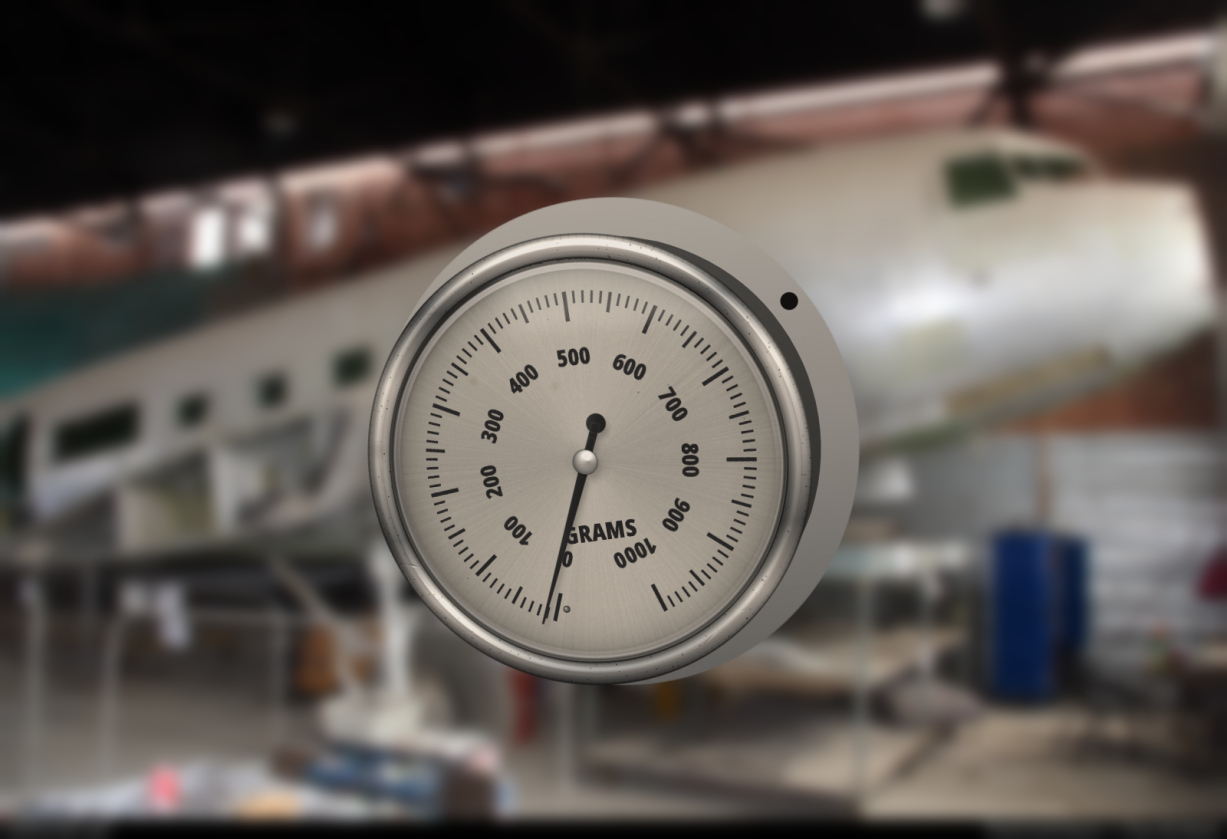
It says 10 g
